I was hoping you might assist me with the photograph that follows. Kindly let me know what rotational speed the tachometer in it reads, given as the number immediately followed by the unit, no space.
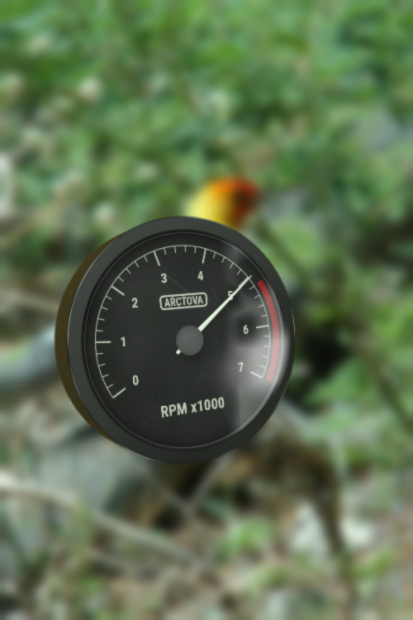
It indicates 5000rpm
